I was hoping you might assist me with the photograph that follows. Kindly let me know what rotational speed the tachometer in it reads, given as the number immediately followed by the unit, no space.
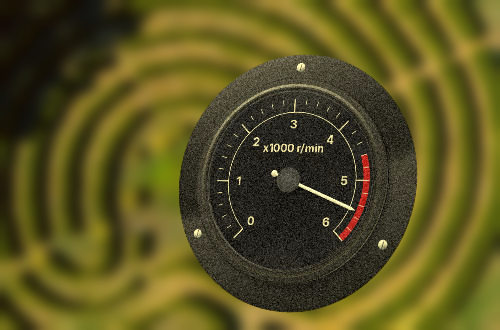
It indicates 5500rpm
